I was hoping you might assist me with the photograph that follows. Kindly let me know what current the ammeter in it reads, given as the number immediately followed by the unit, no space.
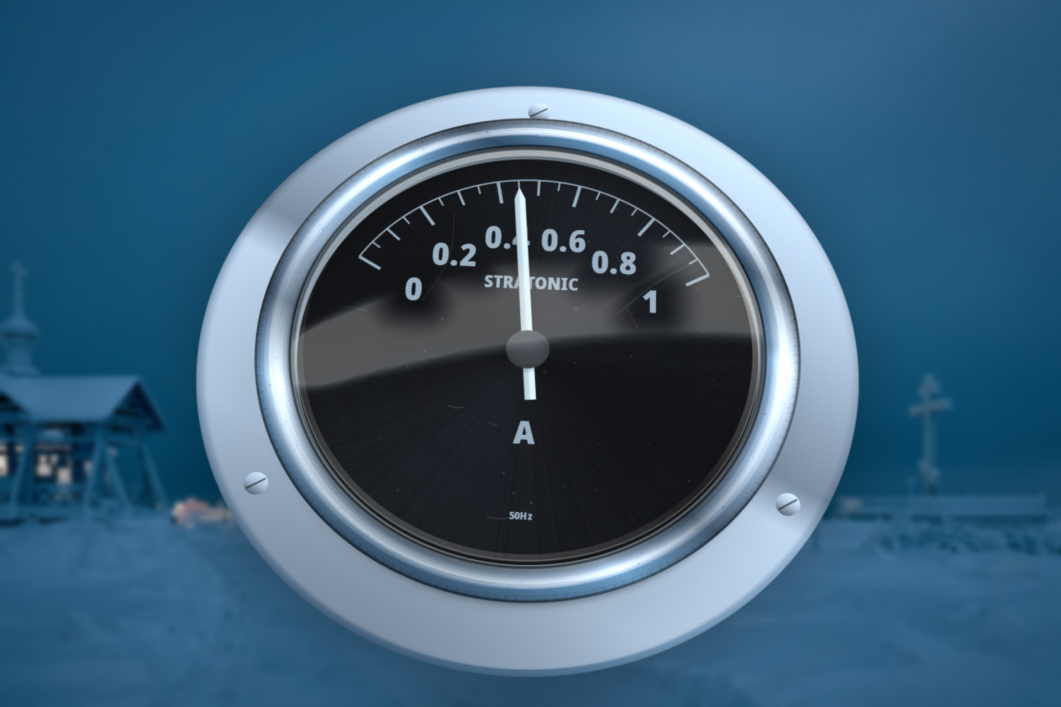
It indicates 0.45A
